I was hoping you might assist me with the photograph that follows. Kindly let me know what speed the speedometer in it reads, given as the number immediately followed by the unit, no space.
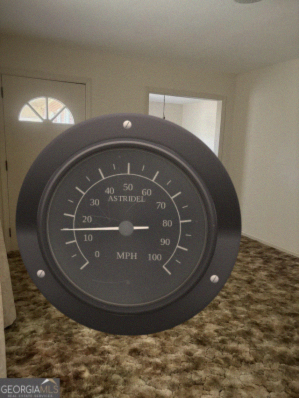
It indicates 15mph
